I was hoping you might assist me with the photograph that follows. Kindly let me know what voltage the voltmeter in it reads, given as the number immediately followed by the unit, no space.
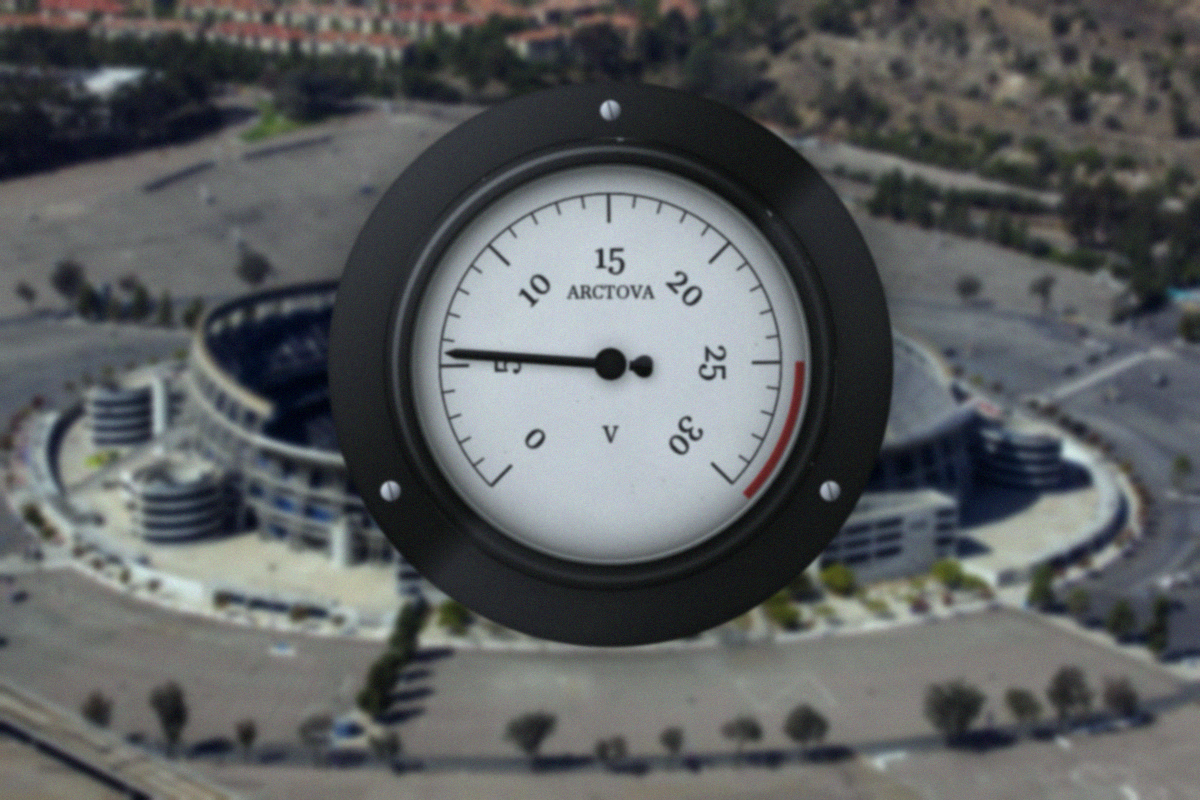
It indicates 5.5V
